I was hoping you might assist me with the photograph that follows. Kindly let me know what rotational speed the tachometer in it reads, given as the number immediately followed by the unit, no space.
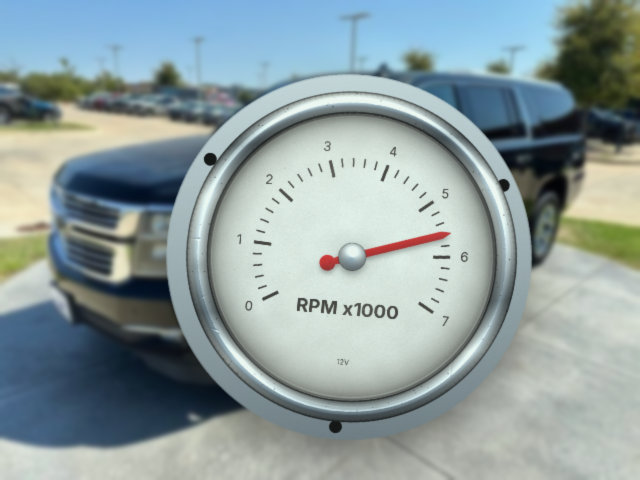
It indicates 5600rpm
